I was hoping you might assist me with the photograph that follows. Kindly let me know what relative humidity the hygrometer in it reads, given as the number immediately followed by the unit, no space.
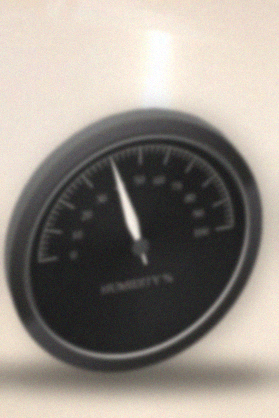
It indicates 40%
